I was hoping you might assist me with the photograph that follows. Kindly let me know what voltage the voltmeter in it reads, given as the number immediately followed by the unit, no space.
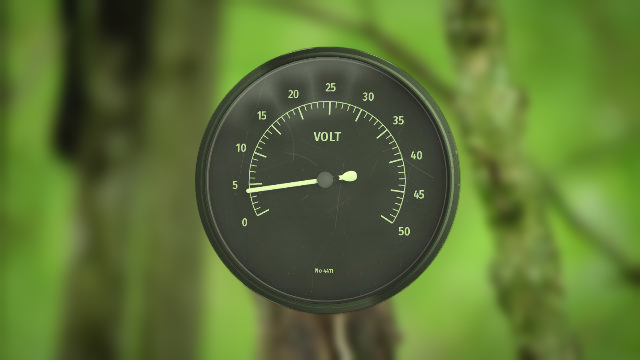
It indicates 4V
